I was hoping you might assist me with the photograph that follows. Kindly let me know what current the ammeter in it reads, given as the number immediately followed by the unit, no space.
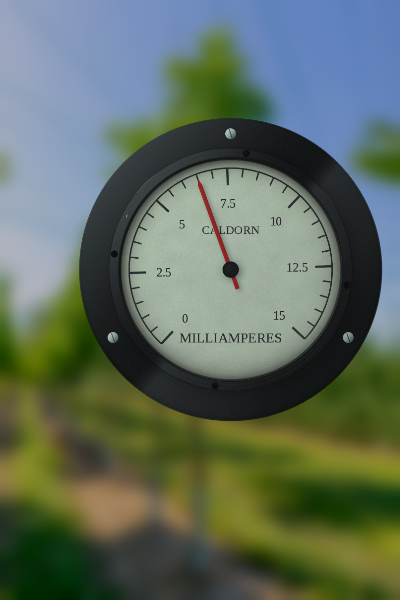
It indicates 6.5mA
